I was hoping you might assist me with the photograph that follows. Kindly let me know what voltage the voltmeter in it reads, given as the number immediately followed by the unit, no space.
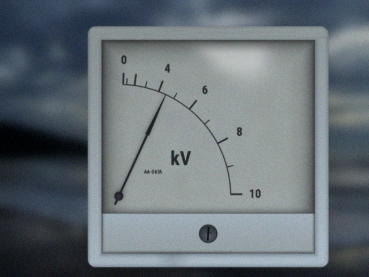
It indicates 4.5kV
